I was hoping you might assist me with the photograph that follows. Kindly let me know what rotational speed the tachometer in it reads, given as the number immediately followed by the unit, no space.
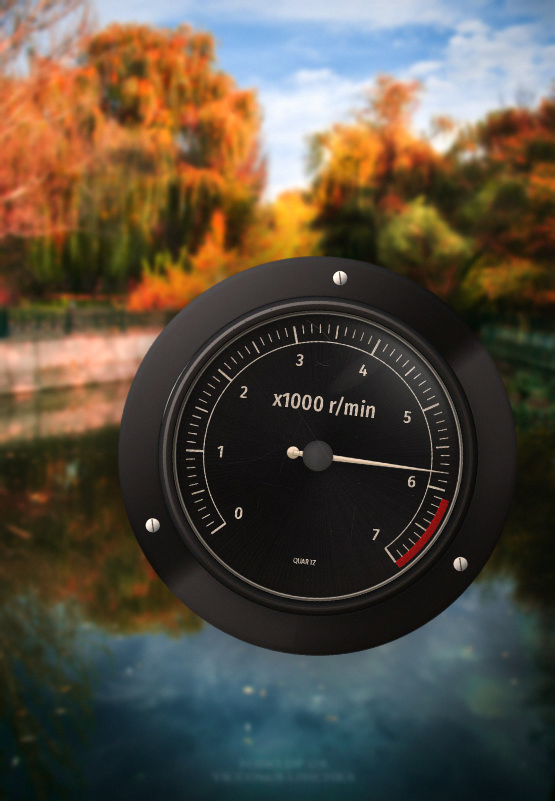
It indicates 5800rpm
